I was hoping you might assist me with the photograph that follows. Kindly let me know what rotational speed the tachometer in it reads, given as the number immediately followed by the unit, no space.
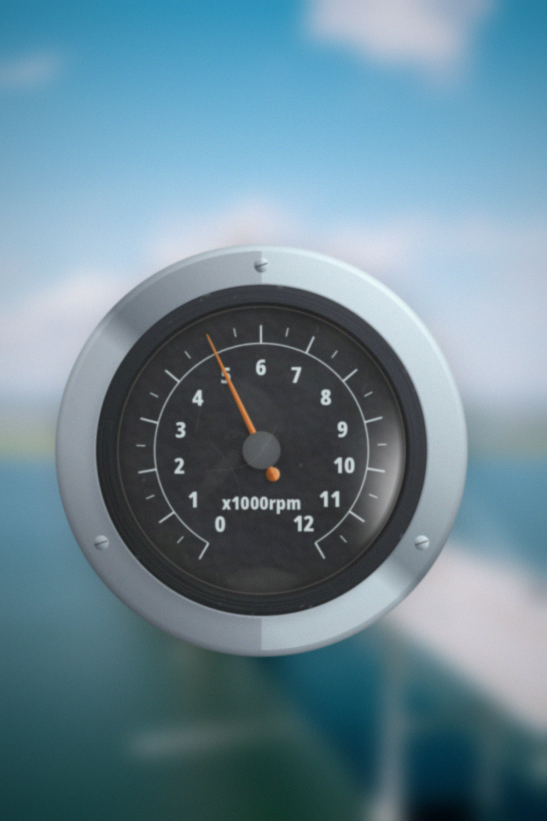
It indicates 5000rpm
